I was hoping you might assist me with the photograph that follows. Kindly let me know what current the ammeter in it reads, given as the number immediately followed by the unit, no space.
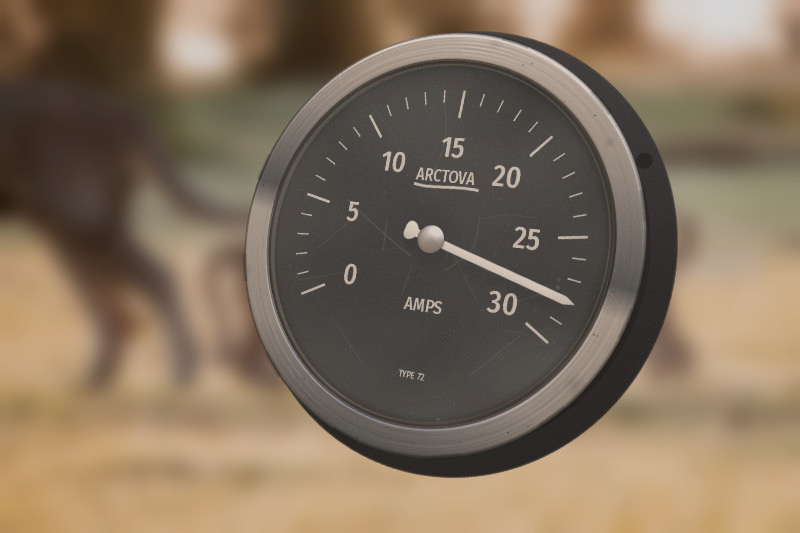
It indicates 28A
